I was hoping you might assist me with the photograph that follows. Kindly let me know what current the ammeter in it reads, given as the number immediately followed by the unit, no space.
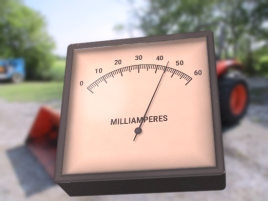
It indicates 45mA
